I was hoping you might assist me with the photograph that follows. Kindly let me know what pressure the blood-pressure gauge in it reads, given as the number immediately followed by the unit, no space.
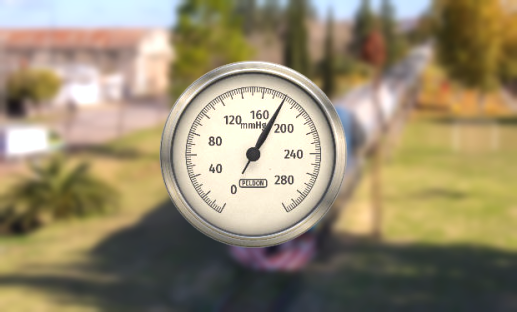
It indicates 180mmHg
